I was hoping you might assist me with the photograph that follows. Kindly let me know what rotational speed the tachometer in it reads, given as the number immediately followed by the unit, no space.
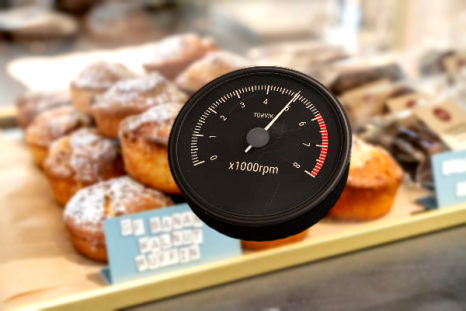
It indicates 5000rpm
